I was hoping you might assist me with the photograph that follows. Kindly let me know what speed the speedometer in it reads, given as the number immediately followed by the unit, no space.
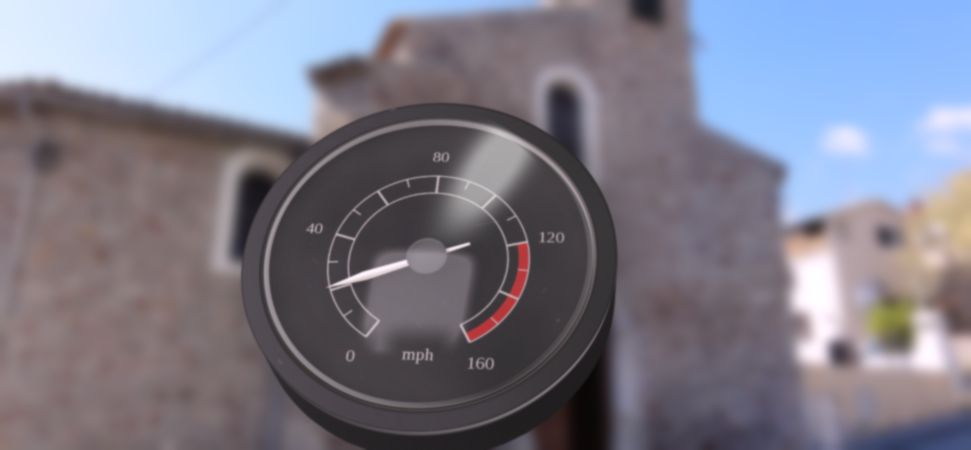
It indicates 20mph
